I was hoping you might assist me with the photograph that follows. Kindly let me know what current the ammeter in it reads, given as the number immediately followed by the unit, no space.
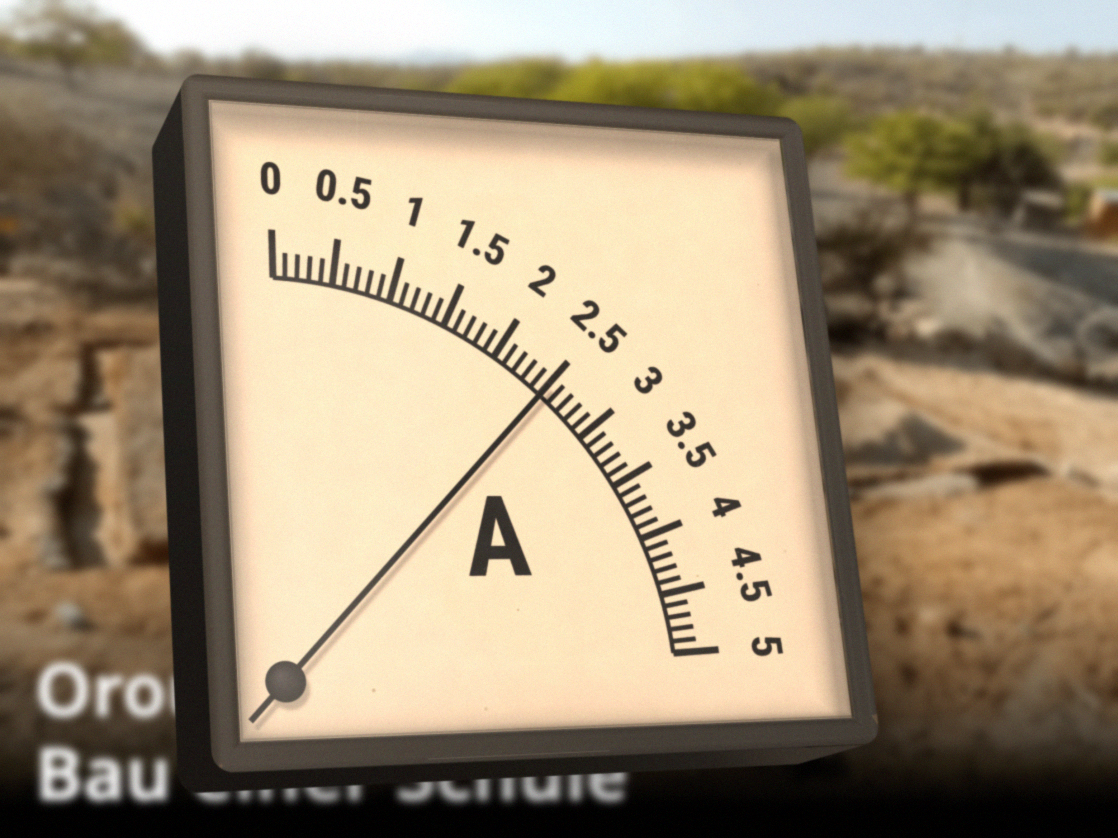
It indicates 2.5A
